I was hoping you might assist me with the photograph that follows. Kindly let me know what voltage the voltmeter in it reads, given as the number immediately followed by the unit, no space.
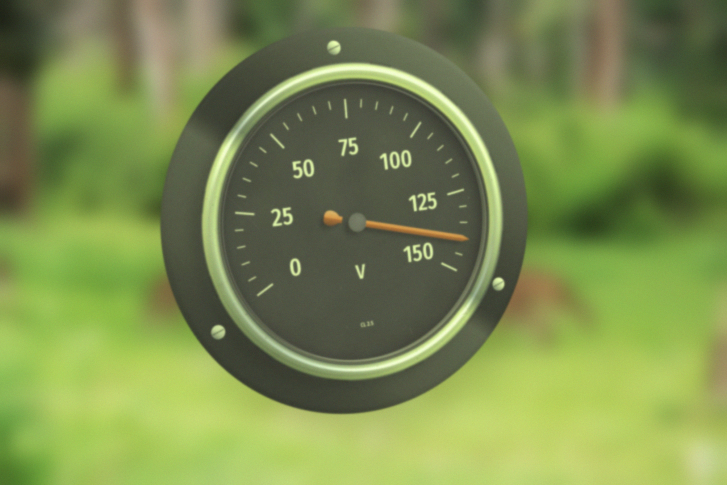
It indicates 140V
